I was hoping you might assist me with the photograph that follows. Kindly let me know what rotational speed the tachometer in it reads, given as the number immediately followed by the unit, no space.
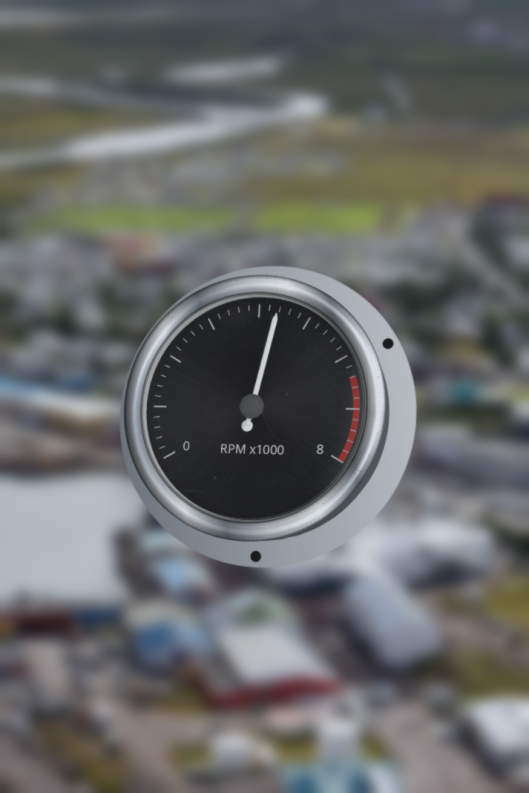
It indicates 4400rpm
